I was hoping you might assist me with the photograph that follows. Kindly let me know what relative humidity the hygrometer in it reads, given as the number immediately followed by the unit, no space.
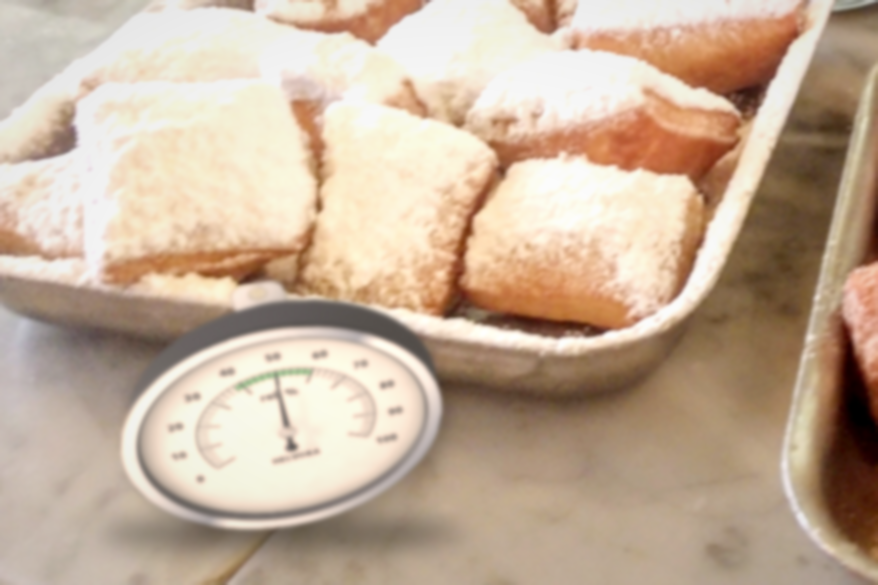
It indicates 50%
